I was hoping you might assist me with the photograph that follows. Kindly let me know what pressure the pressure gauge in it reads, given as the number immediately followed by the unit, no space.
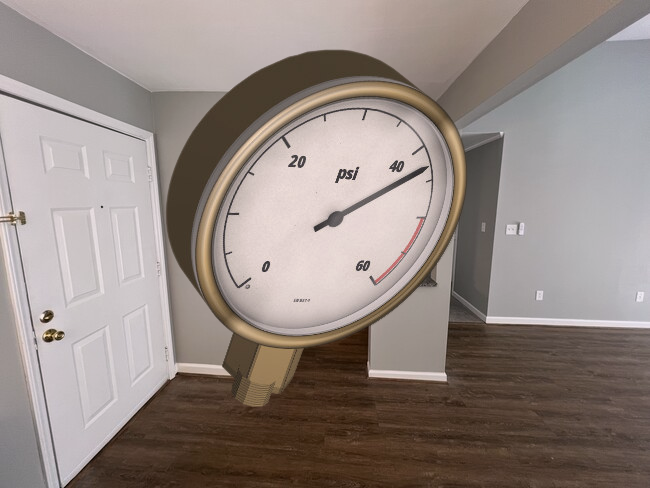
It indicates 42.5psi
